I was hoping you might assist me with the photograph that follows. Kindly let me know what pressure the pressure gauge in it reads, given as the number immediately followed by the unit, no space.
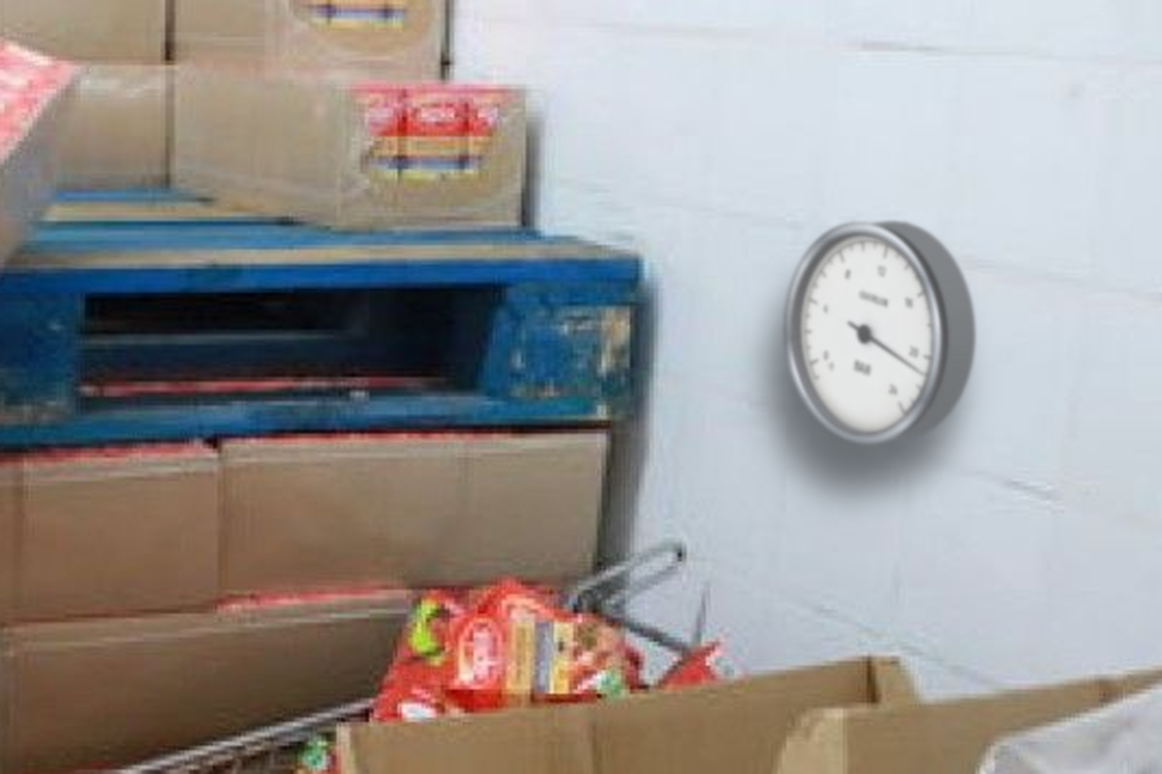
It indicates 21bar
